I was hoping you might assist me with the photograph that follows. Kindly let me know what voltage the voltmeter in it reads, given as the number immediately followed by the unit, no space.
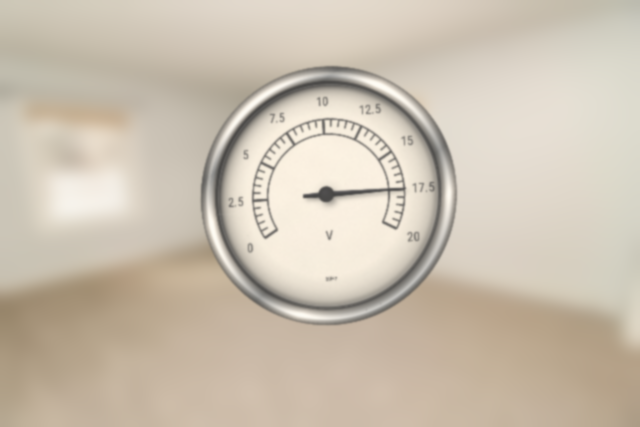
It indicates 17.5V
